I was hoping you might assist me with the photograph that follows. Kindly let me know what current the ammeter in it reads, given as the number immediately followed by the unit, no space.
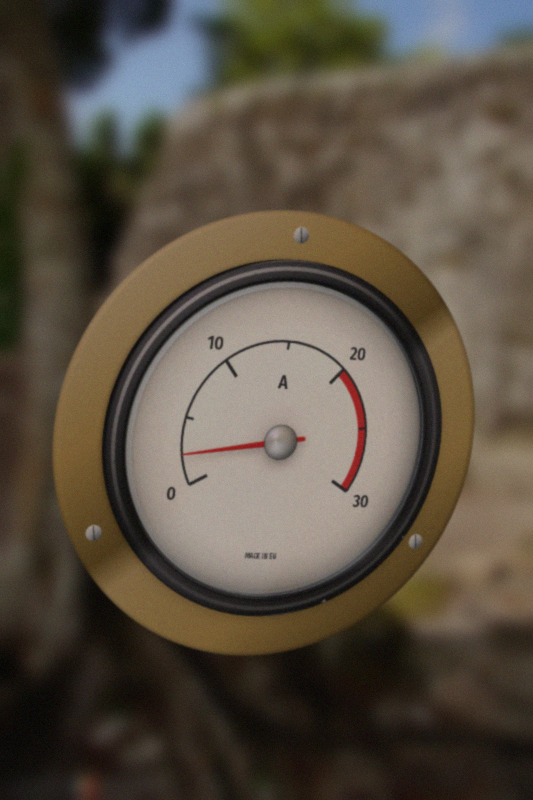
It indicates 2.5A
